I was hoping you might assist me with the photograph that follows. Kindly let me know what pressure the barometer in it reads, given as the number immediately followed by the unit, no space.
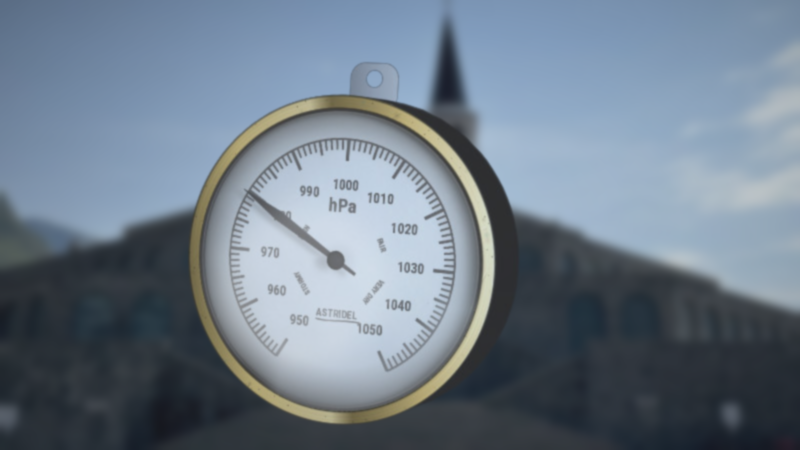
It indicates 980hPa
